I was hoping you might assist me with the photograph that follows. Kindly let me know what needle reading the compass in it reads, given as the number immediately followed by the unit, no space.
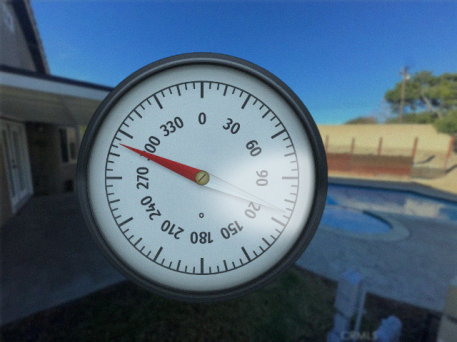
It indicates 292.5°
